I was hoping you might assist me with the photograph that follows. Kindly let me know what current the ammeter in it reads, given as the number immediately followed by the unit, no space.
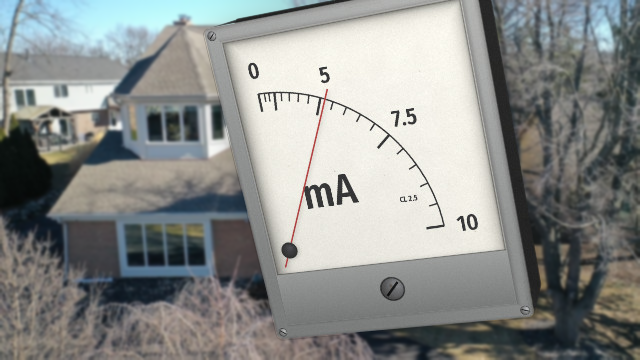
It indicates 5.25mA
